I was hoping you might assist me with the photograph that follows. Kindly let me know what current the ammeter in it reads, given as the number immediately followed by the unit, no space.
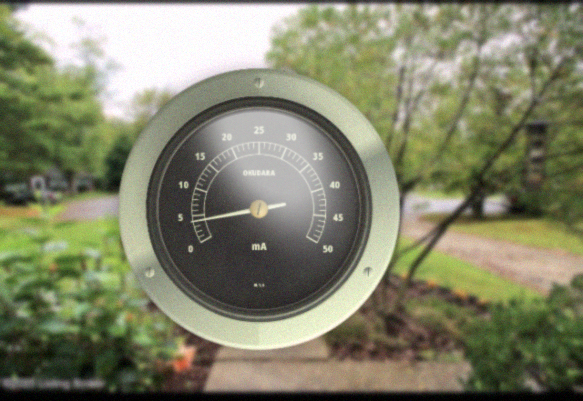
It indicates 4mA
